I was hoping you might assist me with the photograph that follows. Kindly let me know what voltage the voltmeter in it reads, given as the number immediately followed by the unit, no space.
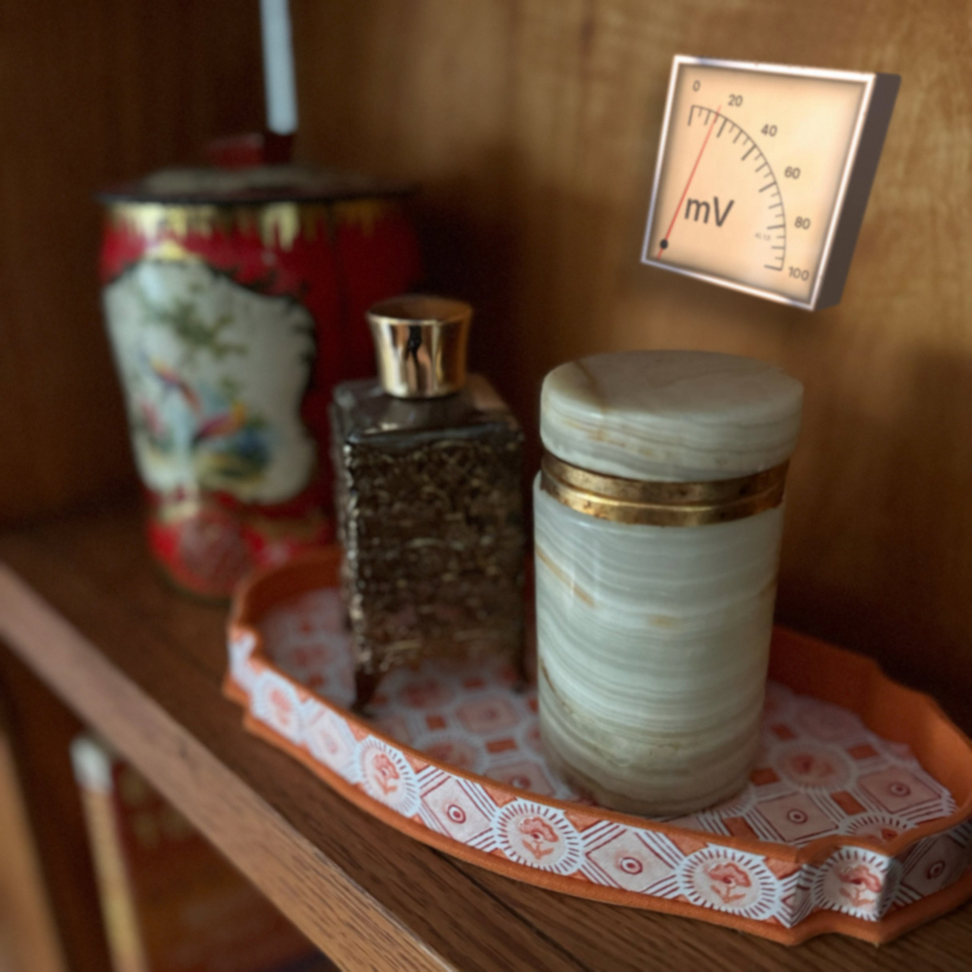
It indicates 15mV
